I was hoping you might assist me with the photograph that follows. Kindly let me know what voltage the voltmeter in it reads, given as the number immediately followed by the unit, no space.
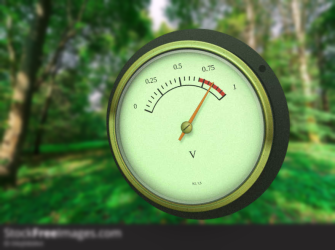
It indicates 0.85V
